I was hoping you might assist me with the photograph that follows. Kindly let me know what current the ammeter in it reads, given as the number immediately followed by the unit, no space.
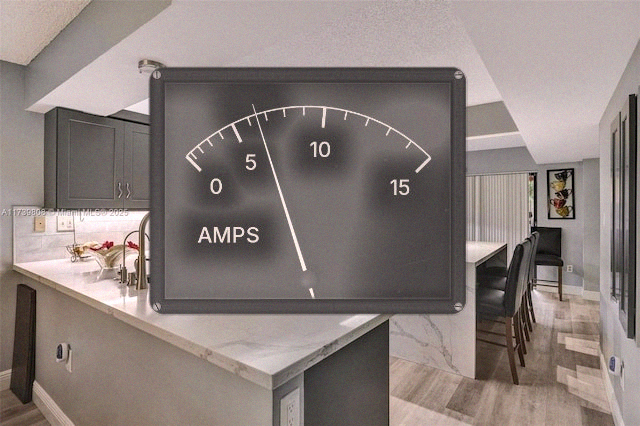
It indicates 6.5A
